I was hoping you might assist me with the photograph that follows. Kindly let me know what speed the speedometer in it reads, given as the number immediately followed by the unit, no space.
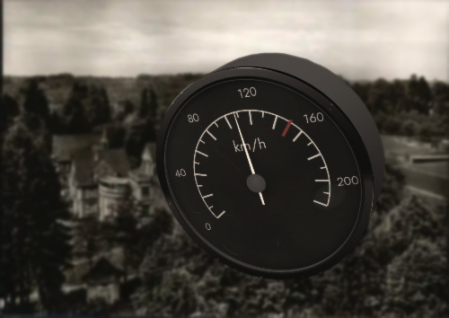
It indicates 110km/h
